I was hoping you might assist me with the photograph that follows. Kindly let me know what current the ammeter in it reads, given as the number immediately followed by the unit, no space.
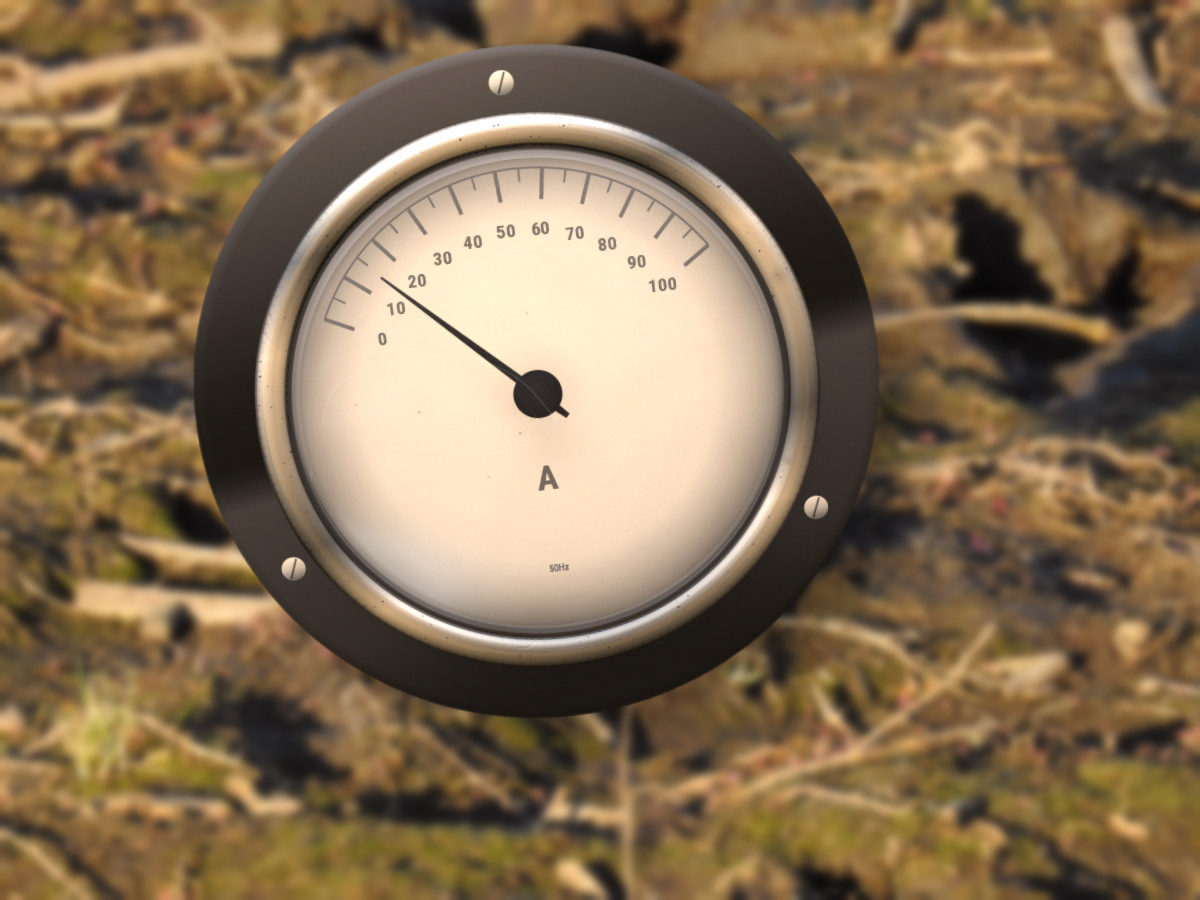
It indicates 15A
